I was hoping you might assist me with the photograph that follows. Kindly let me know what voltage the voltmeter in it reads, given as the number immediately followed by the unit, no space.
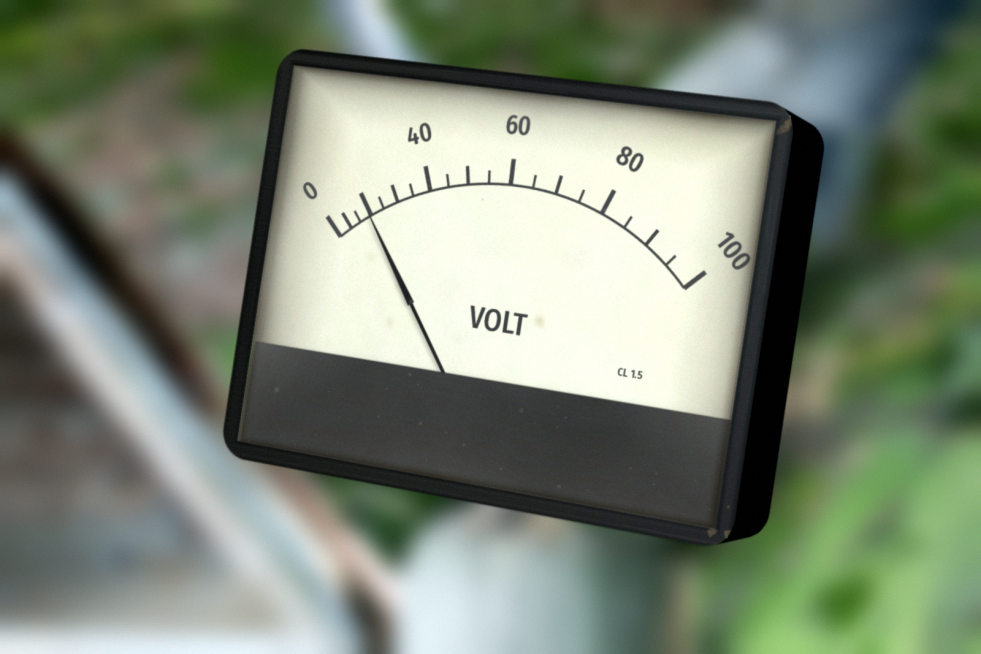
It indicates 20V
